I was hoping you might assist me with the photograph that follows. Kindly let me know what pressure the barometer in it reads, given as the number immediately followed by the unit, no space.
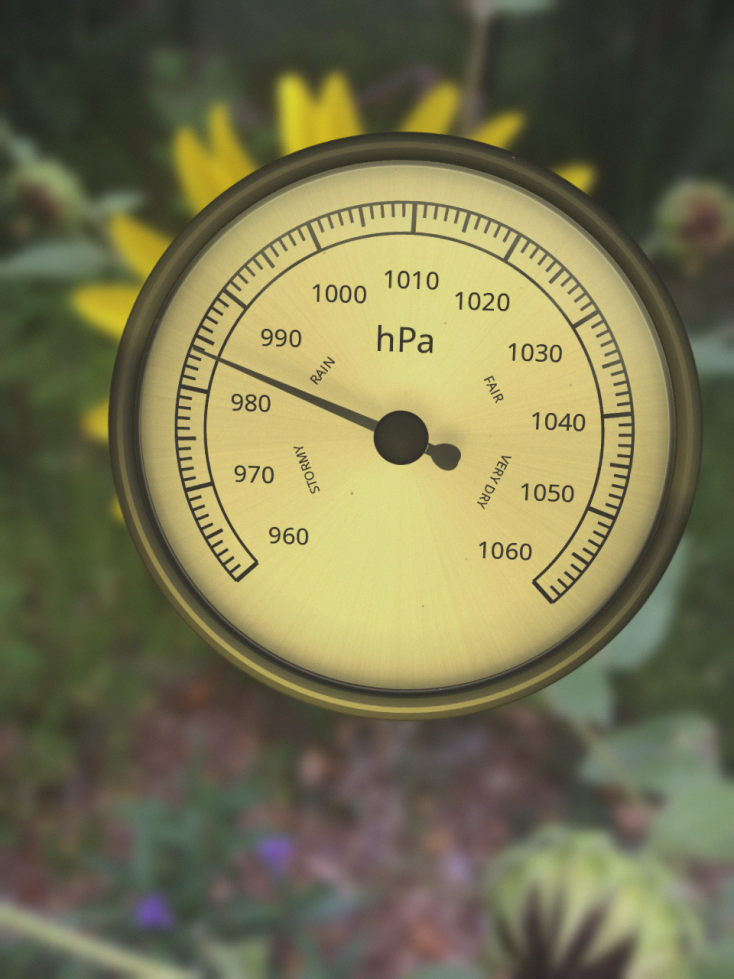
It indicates 984hPa
